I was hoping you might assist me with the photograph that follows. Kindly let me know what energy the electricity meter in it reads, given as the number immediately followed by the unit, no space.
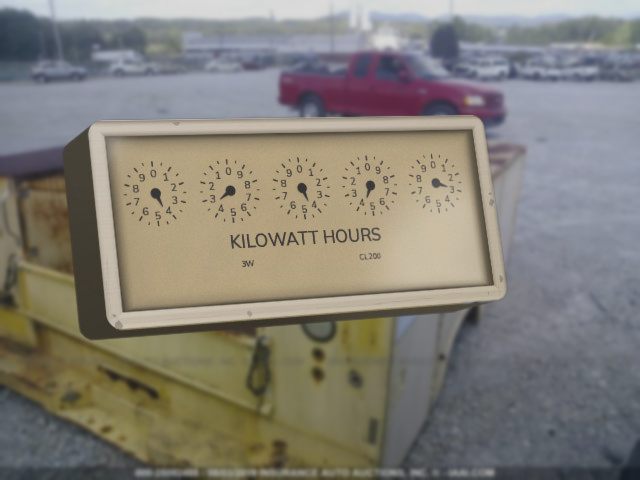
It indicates 43443kWh
